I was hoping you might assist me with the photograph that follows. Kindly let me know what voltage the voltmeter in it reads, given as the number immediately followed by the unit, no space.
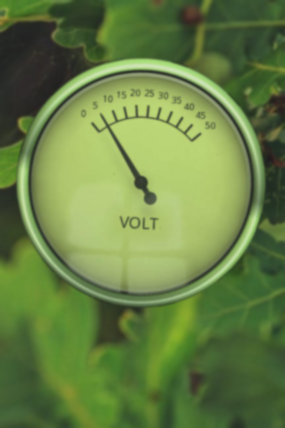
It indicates 5V
